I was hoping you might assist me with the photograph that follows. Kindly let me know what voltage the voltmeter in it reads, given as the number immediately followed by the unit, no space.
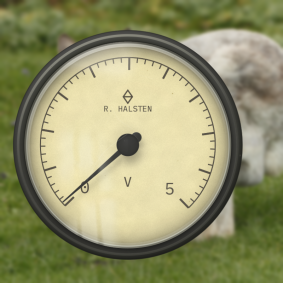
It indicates 0.05V
